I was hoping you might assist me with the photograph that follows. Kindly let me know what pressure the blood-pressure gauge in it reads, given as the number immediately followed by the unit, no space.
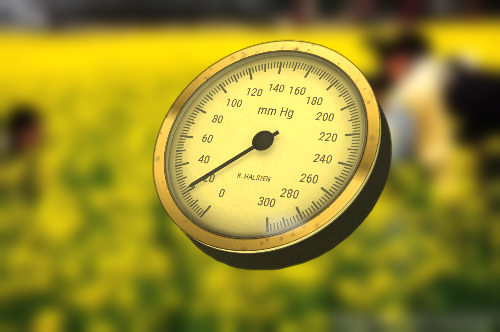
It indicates 20mmHg
